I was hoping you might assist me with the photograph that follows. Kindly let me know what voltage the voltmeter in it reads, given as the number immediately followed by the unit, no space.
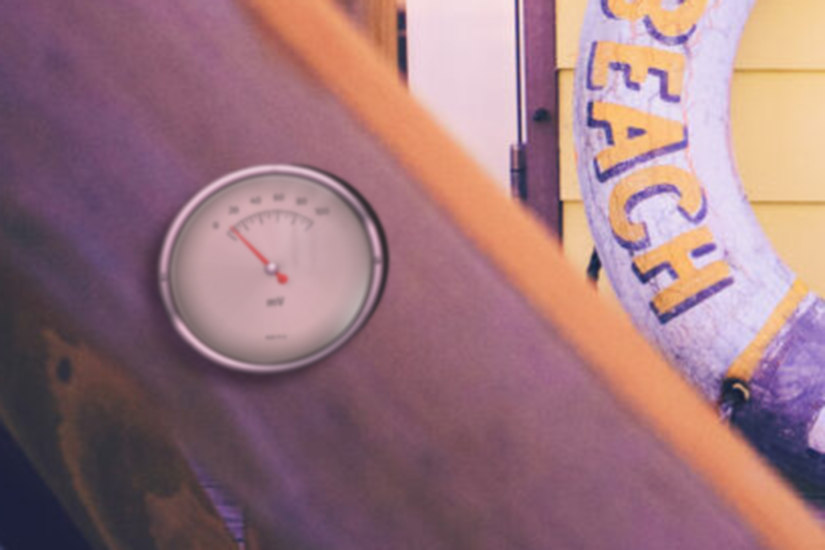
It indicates 10mV
